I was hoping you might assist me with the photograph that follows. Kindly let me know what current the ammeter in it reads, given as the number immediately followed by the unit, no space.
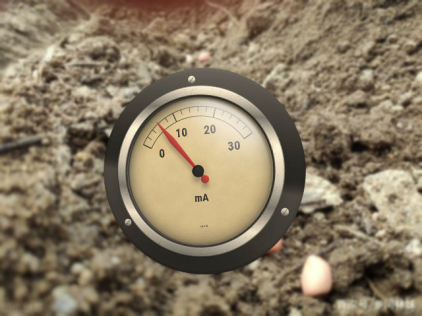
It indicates 6mA
